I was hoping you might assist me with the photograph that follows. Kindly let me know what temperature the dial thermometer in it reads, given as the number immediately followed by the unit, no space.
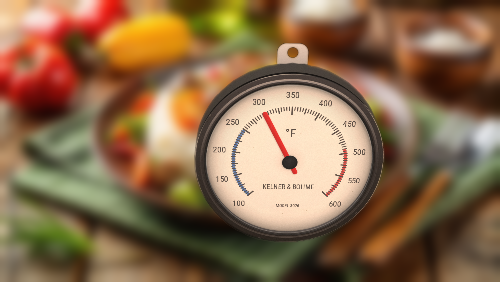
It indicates 300°F
